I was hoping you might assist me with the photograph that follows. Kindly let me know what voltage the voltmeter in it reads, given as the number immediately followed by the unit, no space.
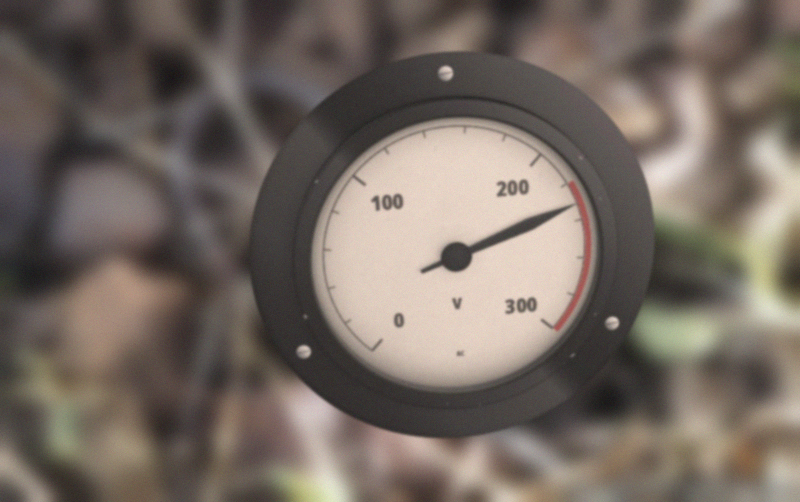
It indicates 230V
